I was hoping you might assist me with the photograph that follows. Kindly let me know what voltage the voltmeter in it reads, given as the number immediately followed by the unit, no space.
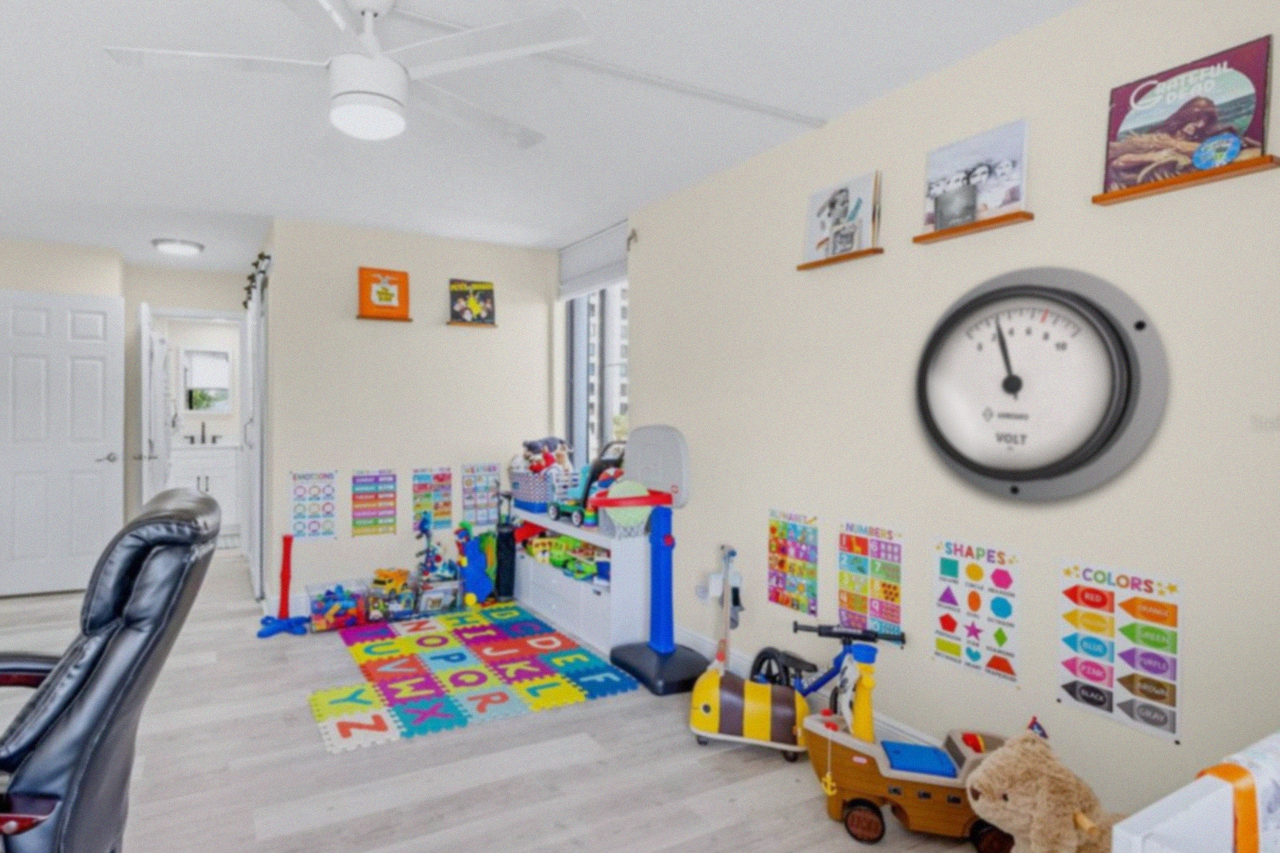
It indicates 3V
